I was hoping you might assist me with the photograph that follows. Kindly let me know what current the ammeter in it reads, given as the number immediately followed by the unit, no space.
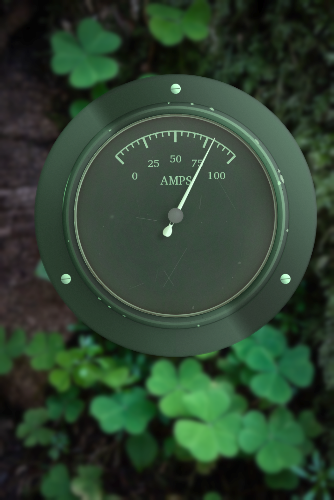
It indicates 80A
